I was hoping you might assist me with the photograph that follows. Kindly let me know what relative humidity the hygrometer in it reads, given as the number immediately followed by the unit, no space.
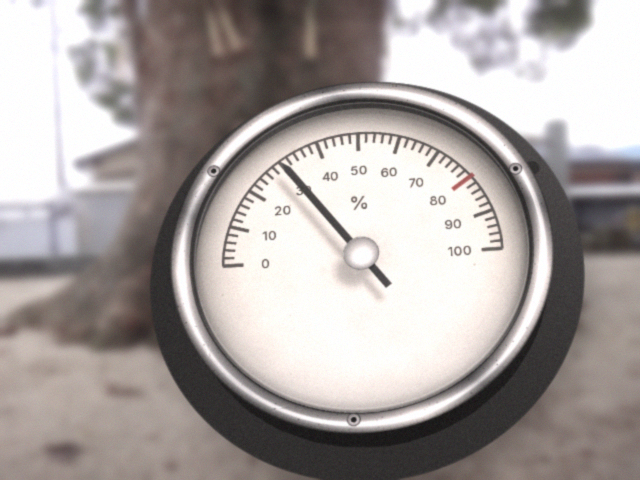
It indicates 30%
